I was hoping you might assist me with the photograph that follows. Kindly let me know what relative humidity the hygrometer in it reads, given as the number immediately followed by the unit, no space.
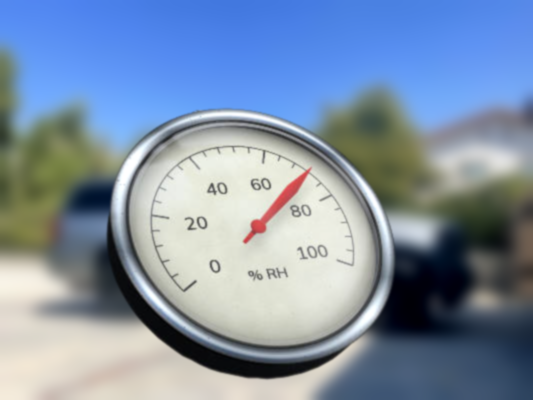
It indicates 72%
